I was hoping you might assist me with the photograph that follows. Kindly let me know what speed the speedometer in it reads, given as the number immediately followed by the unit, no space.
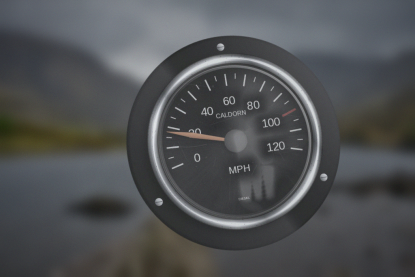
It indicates 17.5mph
